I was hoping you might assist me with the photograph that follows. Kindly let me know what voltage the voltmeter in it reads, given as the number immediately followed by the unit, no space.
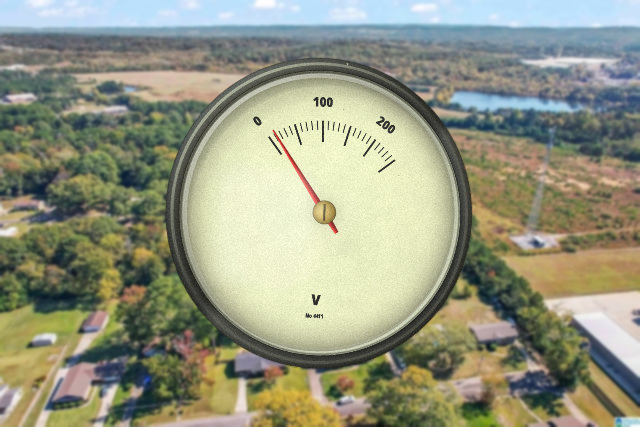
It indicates 10V
